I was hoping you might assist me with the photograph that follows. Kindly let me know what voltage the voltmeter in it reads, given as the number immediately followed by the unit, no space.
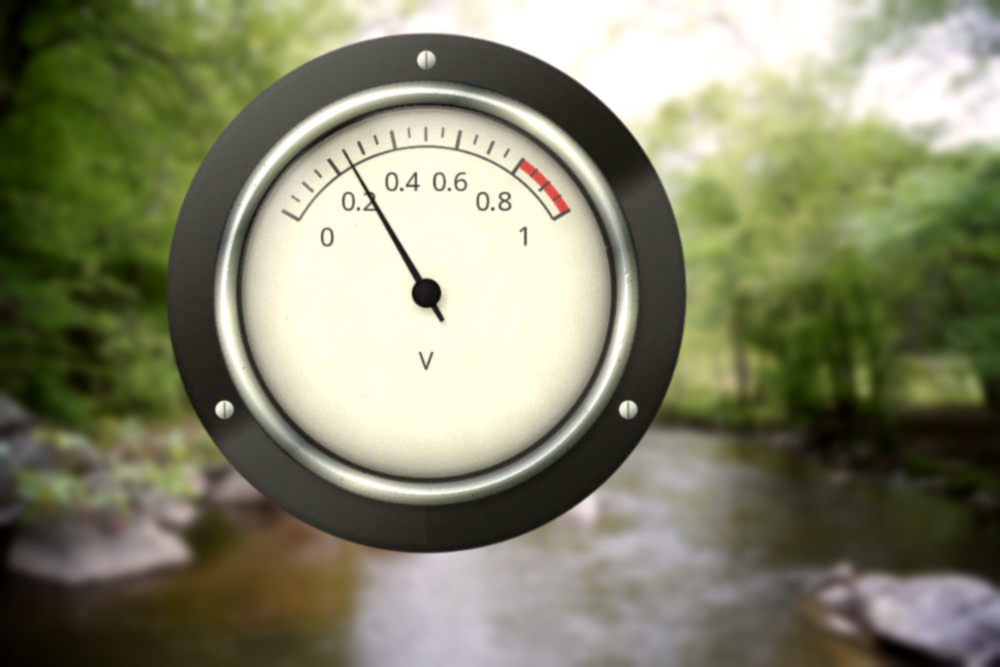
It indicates 0.25V
